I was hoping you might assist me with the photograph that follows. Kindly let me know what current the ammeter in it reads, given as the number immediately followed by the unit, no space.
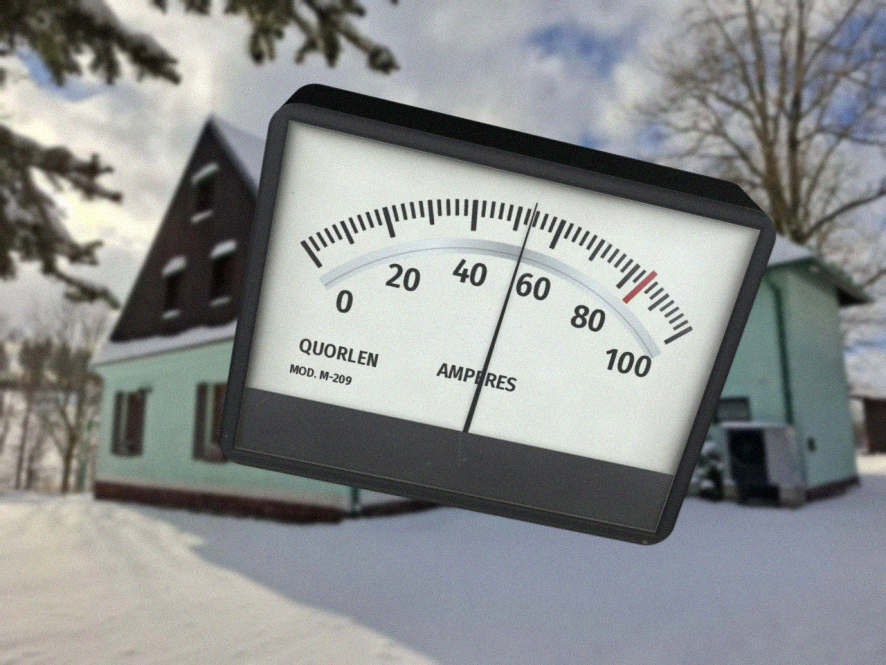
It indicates 53A
